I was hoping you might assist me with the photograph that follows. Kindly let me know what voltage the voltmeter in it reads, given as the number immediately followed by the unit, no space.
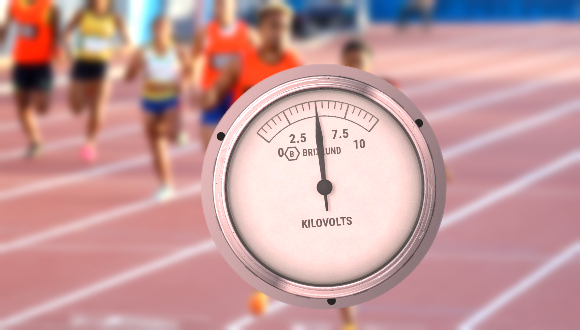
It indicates 5kV
